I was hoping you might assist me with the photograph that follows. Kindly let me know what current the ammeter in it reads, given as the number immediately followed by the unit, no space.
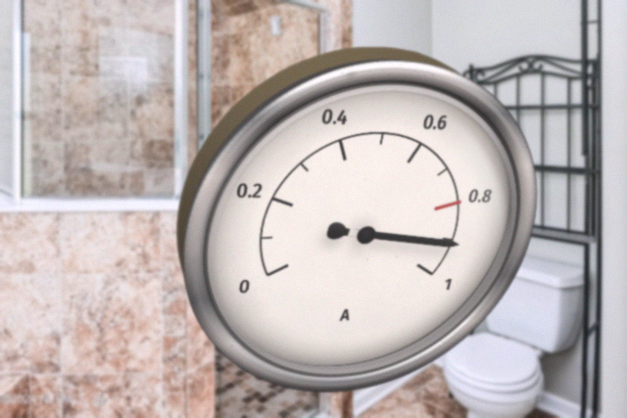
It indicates 0.9A
